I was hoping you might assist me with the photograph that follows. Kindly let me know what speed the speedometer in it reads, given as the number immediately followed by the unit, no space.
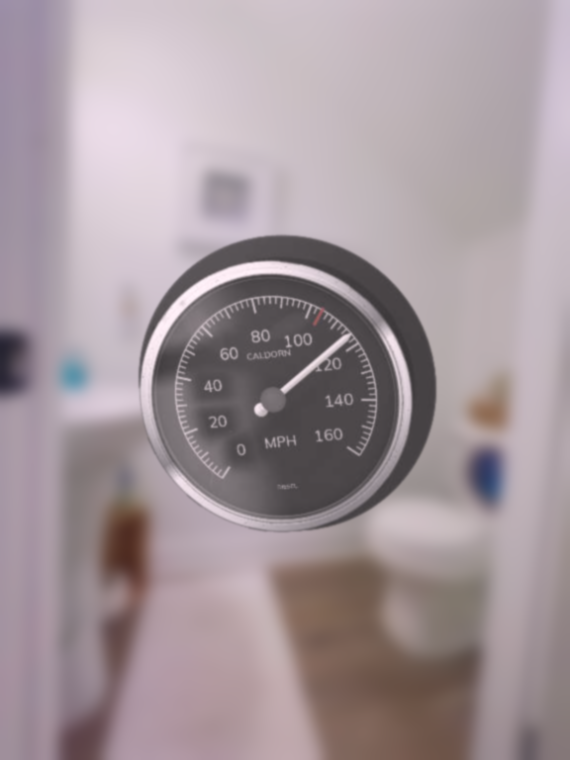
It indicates 116mph
